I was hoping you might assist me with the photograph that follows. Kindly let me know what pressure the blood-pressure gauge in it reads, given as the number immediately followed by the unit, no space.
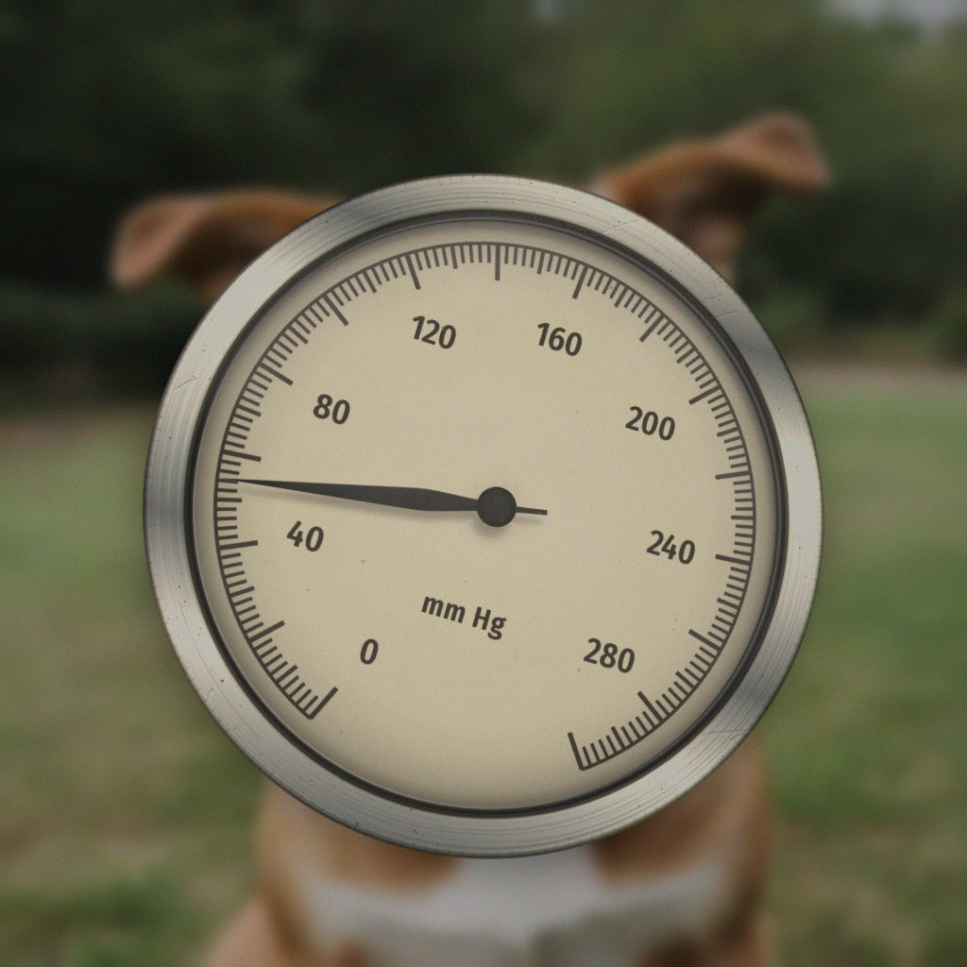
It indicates 54mmHg
